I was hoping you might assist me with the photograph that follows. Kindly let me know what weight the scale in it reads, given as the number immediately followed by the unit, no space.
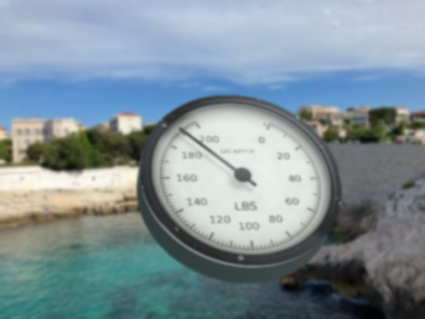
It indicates 190lb
